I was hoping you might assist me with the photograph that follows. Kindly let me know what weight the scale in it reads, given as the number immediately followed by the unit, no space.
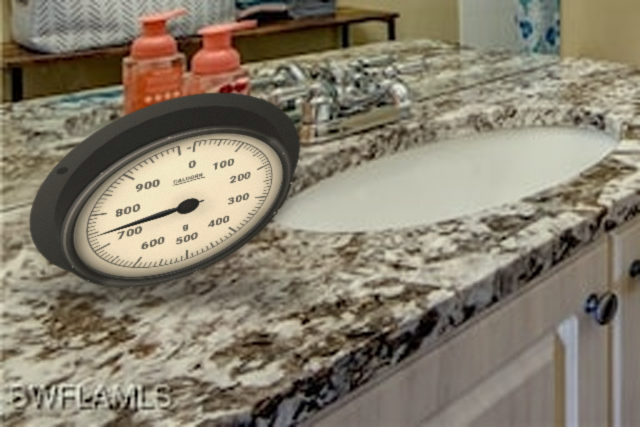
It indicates 750g
